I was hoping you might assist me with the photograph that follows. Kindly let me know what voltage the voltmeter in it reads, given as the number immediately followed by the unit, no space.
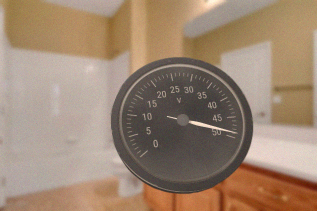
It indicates 49V
